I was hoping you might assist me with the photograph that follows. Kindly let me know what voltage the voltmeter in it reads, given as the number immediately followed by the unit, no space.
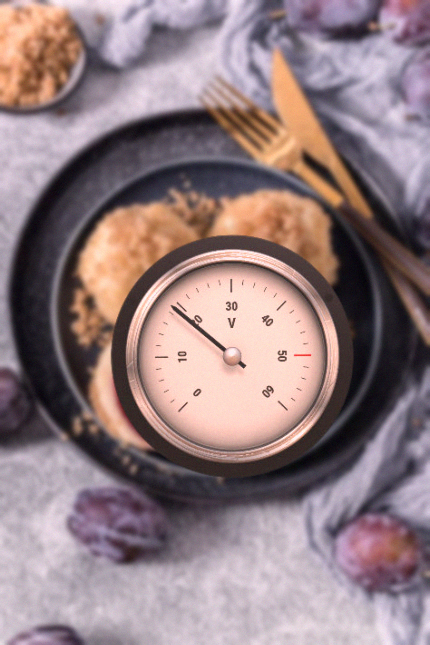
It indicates 19V
